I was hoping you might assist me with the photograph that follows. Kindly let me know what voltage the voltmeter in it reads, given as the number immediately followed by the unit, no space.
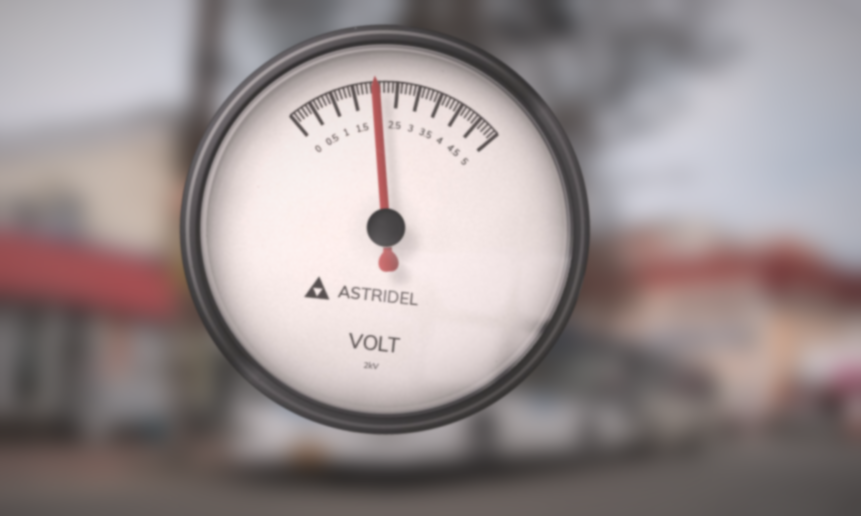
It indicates 2V
